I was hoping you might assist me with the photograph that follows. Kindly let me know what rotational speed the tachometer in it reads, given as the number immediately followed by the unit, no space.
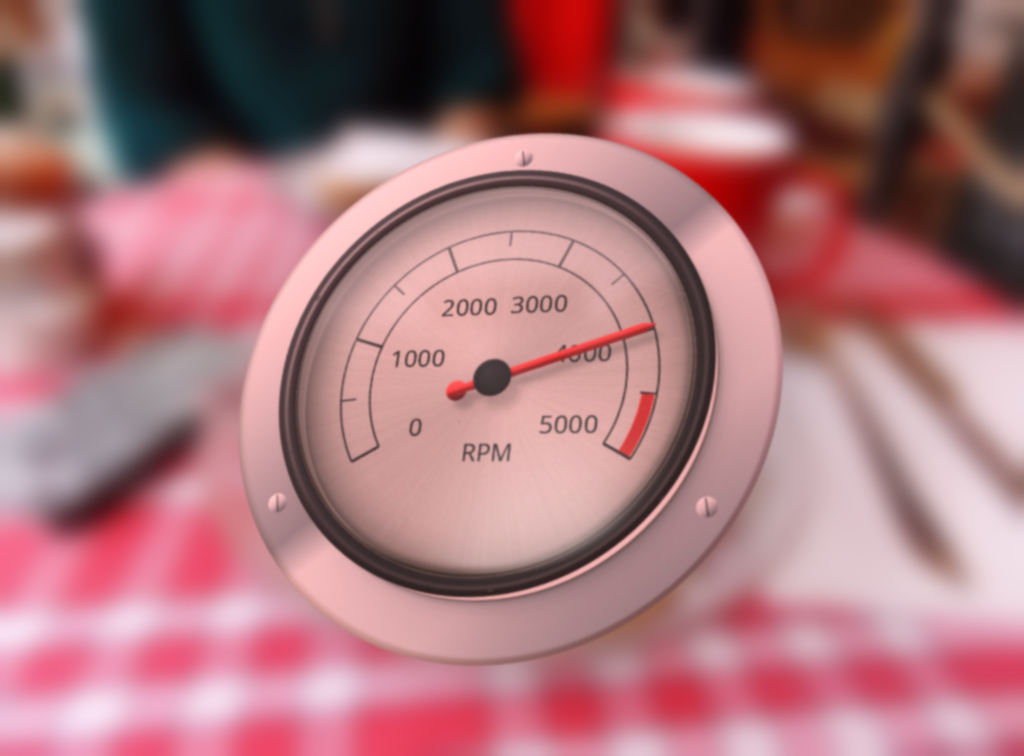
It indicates 4000rpm
